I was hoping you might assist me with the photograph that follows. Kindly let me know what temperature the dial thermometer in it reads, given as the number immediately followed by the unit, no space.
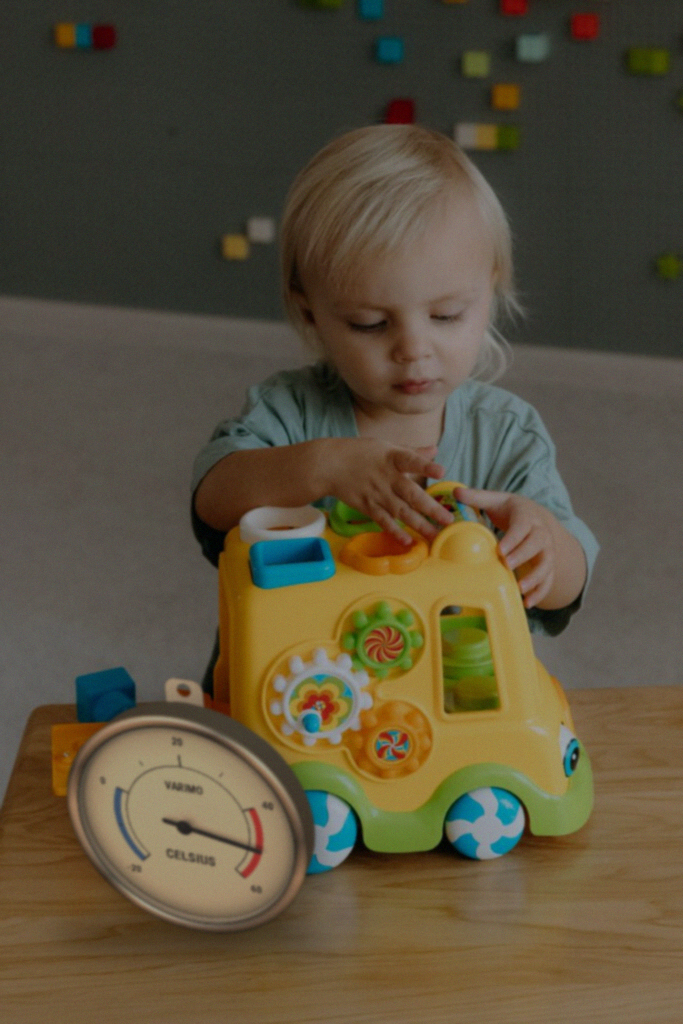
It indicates 50°C
